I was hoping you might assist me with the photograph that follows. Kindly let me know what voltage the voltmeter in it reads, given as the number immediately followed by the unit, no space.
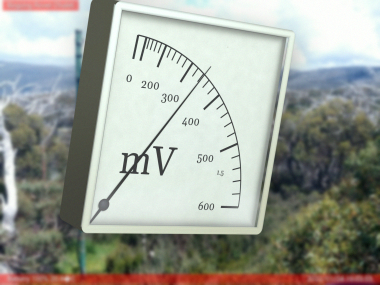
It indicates 340mV
